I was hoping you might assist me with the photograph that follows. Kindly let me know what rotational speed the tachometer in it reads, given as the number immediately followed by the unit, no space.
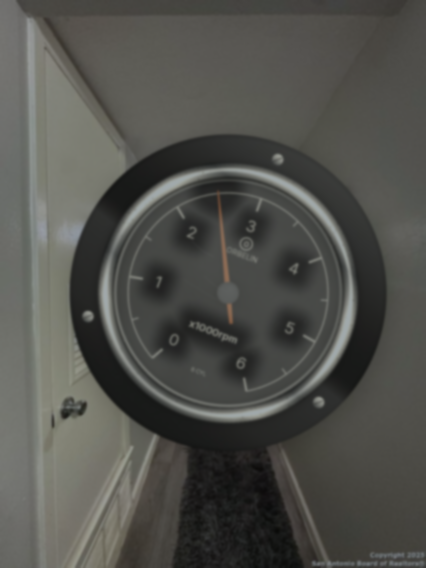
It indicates 2500rpm
